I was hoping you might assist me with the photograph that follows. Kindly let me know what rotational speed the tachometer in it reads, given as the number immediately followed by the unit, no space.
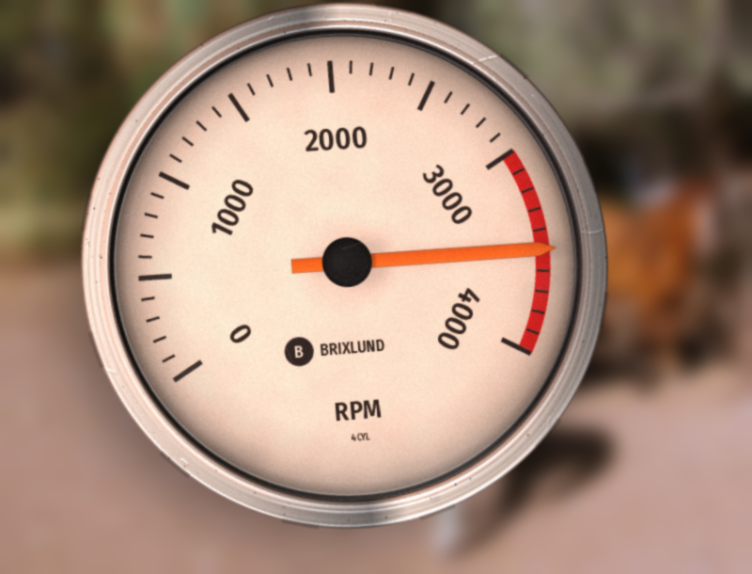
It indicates 3500rpm
